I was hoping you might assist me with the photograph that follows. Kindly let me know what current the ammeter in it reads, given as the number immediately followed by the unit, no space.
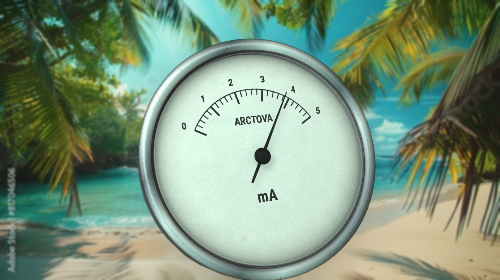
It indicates 3.8mA
